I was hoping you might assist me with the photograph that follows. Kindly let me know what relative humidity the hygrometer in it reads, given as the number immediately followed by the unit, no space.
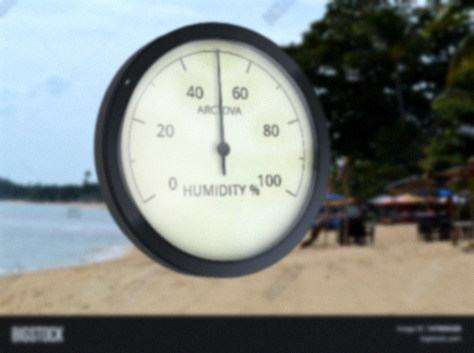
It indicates 50%
